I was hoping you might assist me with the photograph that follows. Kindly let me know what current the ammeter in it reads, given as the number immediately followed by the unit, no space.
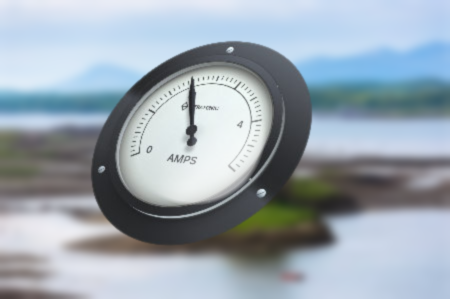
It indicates 2A
